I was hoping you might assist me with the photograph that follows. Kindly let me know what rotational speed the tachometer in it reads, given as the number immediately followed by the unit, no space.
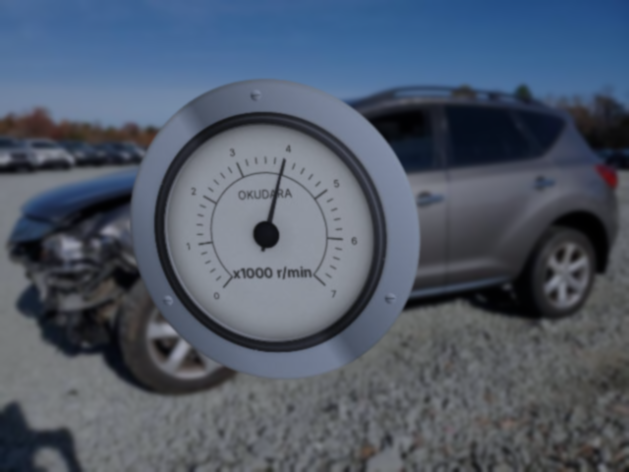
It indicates 4000rpm
